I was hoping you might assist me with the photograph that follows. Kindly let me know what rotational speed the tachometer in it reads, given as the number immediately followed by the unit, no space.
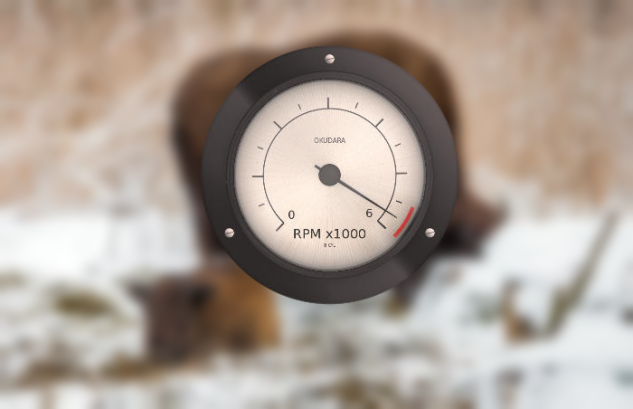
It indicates 5750rpm
